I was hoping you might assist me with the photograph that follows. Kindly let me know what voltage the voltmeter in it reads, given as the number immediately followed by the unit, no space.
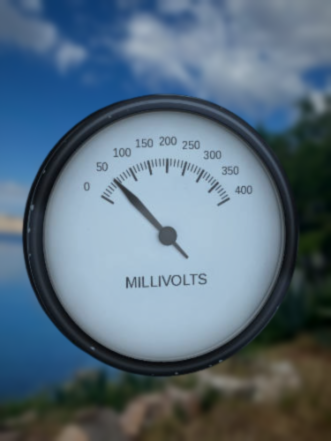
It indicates 50mV
